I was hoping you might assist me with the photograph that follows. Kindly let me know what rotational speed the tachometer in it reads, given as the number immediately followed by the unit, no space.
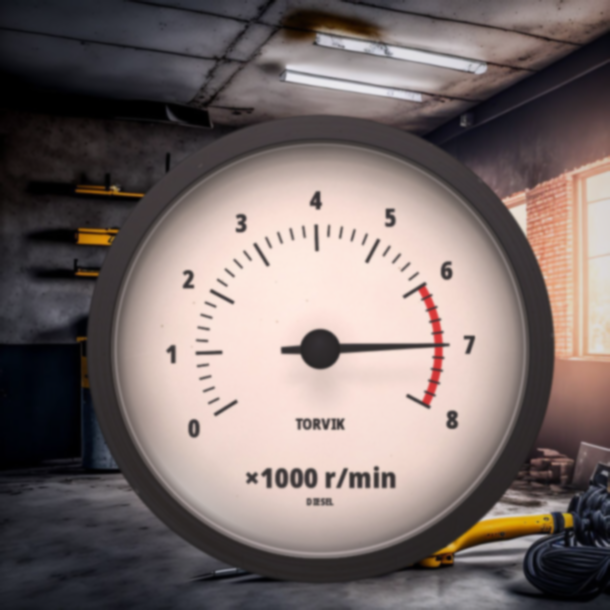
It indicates 7000rpm
